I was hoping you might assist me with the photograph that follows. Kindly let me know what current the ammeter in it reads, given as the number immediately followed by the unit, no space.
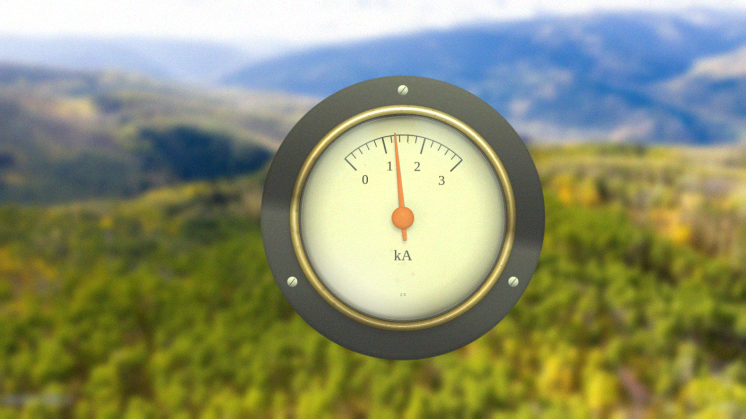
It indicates 1.3kA
